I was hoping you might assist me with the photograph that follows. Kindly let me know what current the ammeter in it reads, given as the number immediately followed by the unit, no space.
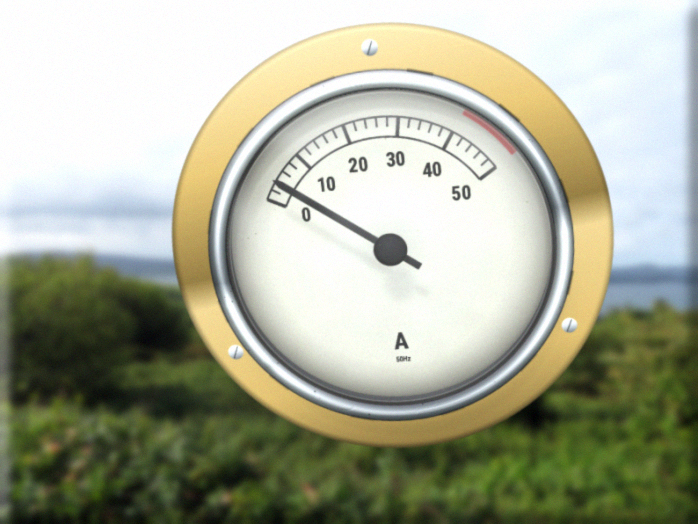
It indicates 4A
